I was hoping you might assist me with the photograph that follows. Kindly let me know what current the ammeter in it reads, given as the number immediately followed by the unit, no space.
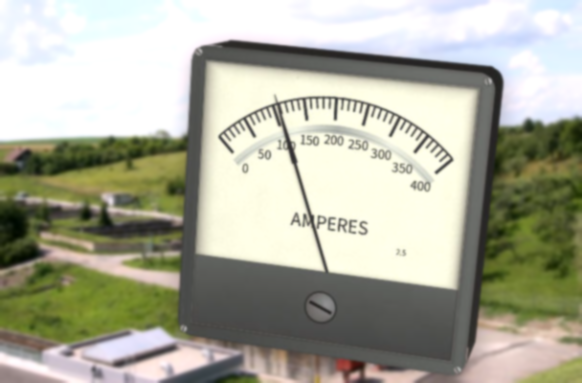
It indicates 110A
